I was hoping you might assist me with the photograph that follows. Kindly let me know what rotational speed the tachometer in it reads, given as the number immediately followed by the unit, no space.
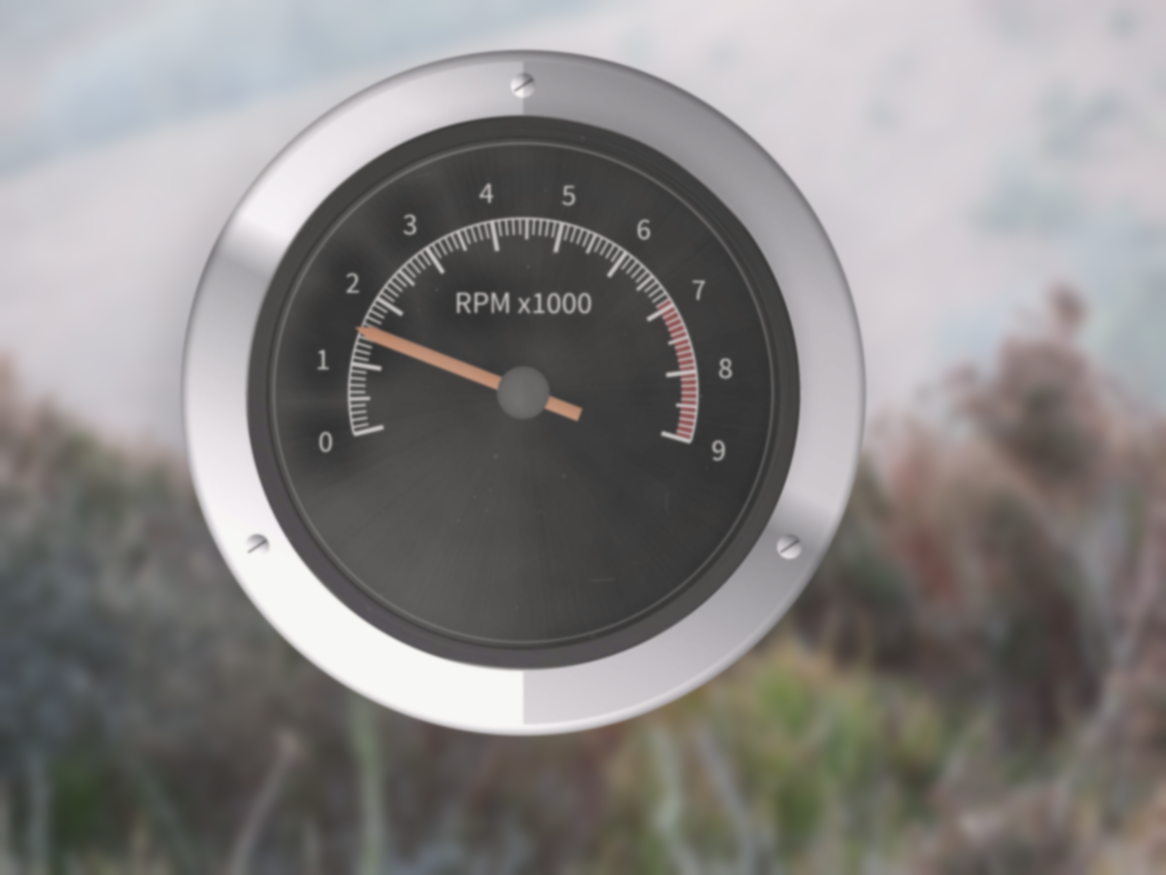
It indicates 1500rpm
